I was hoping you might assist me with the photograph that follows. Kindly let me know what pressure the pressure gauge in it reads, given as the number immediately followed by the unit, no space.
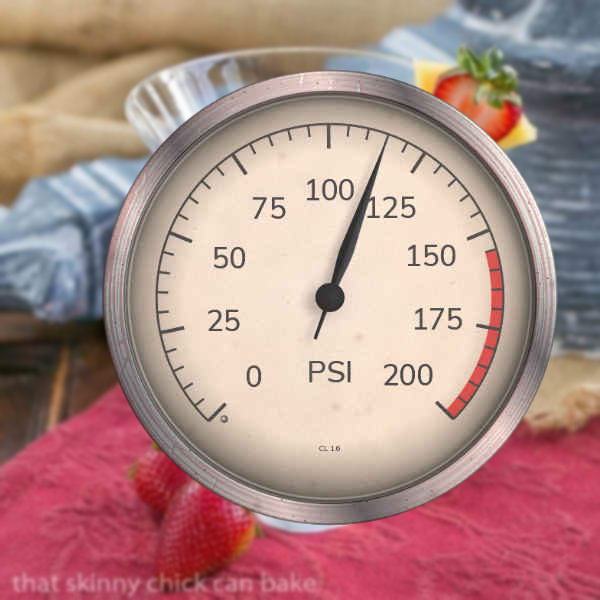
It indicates 115psi
